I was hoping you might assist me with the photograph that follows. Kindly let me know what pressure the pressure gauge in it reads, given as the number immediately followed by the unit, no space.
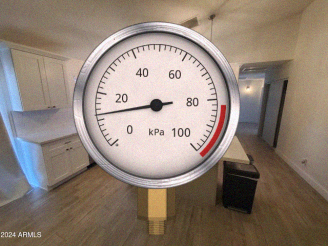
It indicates 12kPa
